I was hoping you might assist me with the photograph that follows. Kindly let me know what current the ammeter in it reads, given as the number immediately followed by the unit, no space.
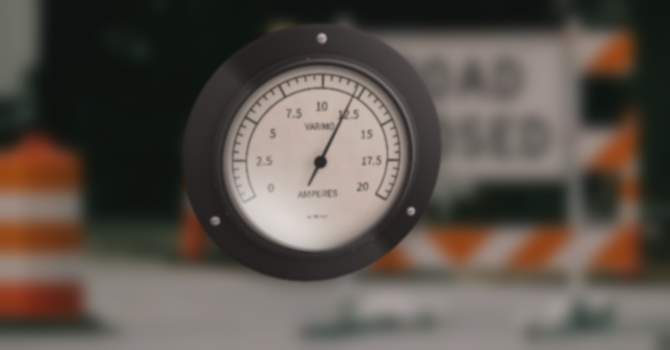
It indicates 12A
